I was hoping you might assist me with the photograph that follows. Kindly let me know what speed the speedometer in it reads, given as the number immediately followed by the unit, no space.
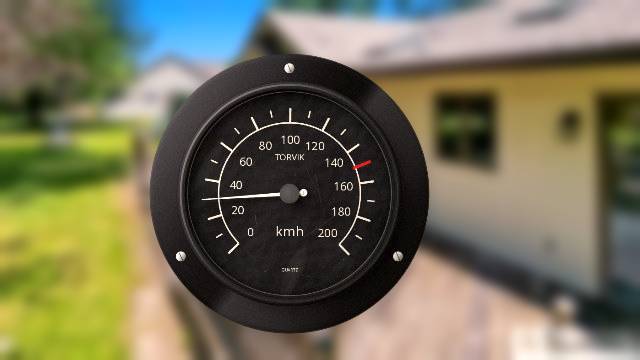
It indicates 30km/h
